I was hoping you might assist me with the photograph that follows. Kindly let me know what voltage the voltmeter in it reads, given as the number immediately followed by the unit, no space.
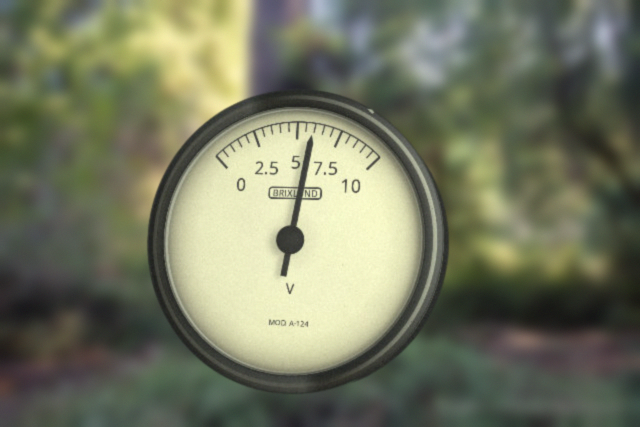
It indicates 6V
